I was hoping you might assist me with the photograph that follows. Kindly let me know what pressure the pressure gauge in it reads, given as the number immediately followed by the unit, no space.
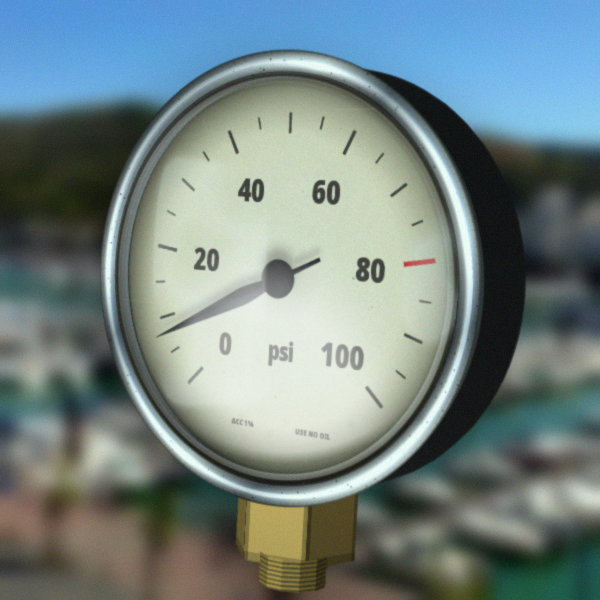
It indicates 7.5psi
